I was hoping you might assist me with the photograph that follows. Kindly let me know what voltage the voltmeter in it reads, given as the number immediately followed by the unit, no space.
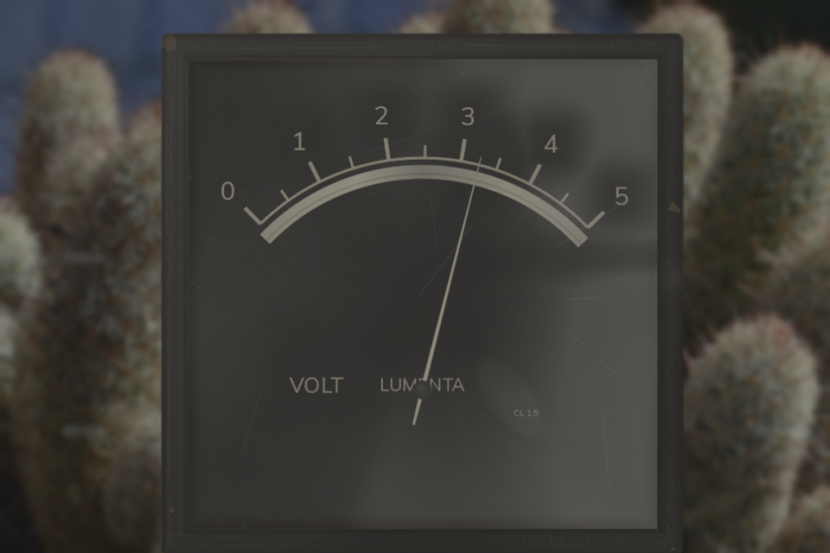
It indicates 3.25V
